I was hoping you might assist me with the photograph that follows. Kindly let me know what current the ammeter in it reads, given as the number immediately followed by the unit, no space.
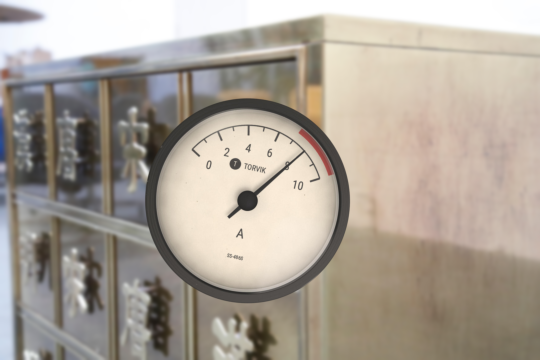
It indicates 8A
